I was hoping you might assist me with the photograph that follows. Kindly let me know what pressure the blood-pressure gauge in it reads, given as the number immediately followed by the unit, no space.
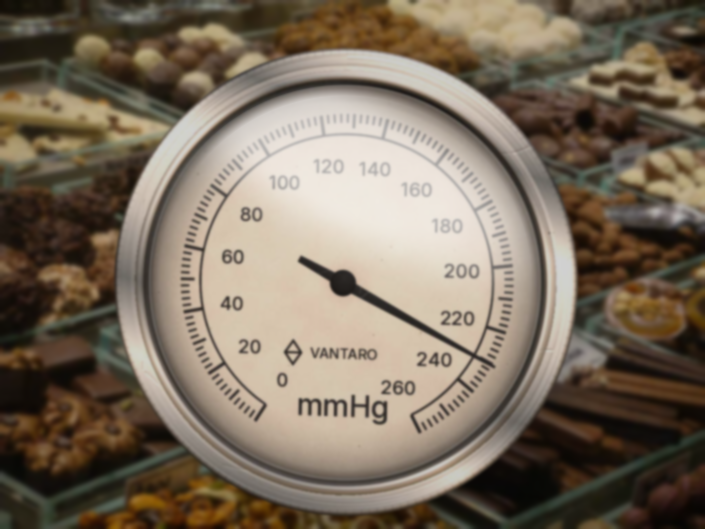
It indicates 230mmHg
